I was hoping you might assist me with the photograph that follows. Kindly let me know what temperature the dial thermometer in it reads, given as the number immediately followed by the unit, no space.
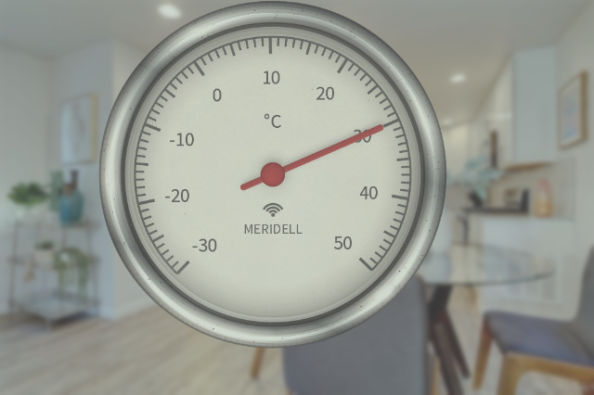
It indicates 30°C
